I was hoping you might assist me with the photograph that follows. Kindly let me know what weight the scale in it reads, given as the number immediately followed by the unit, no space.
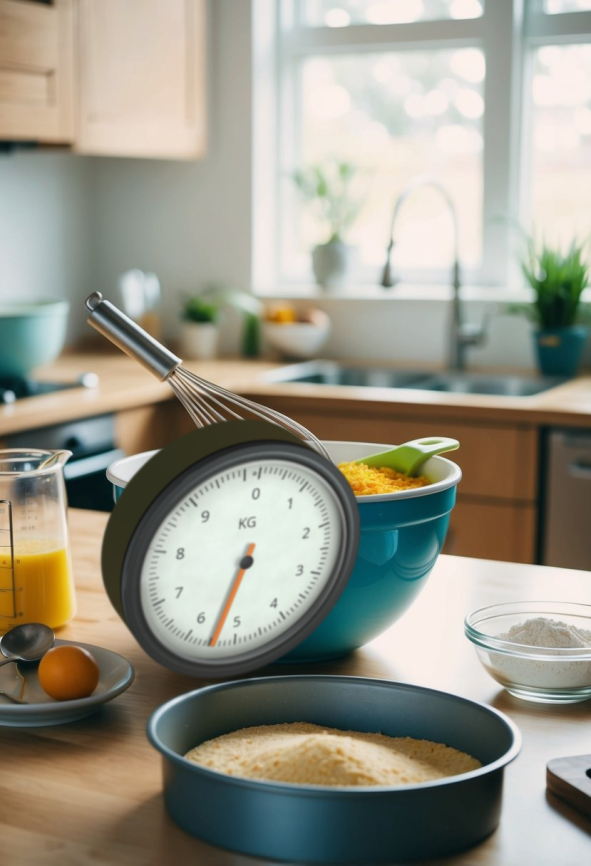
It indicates 5.5kg
